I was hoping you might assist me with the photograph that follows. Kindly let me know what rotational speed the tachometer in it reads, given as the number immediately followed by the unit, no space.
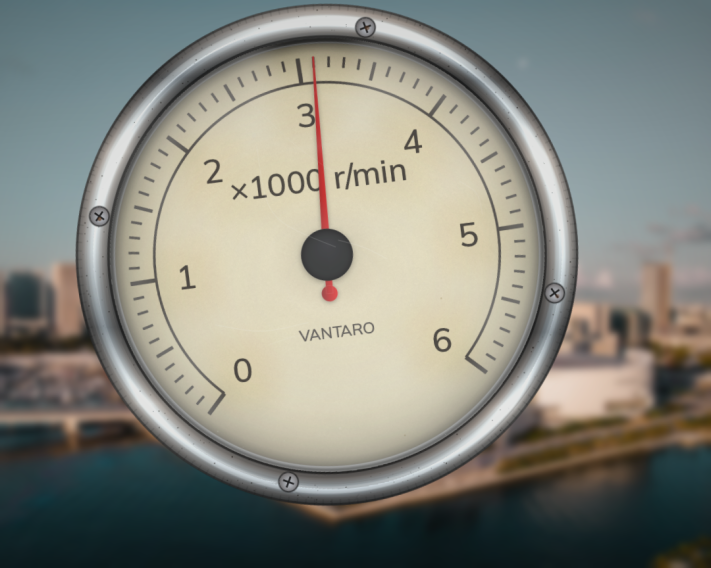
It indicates 3100rpm
